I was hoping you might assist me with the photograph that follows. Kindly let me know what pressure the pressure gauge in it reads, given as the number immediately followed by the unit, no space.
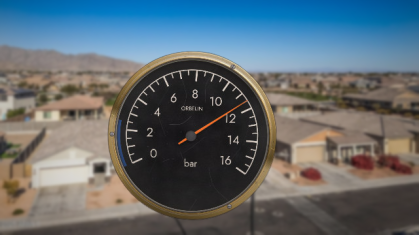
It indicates 11.5bar
